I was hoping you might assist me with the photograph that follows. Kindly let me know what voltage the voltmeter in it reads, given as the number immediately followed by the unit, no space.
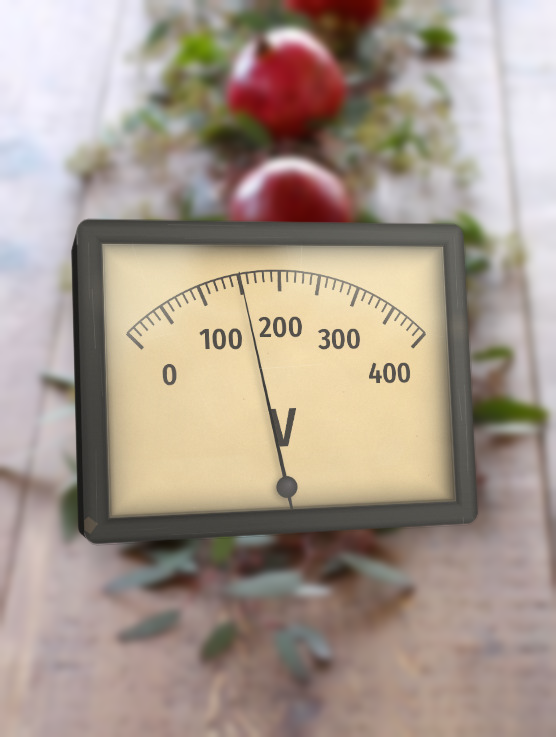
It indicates 150V
